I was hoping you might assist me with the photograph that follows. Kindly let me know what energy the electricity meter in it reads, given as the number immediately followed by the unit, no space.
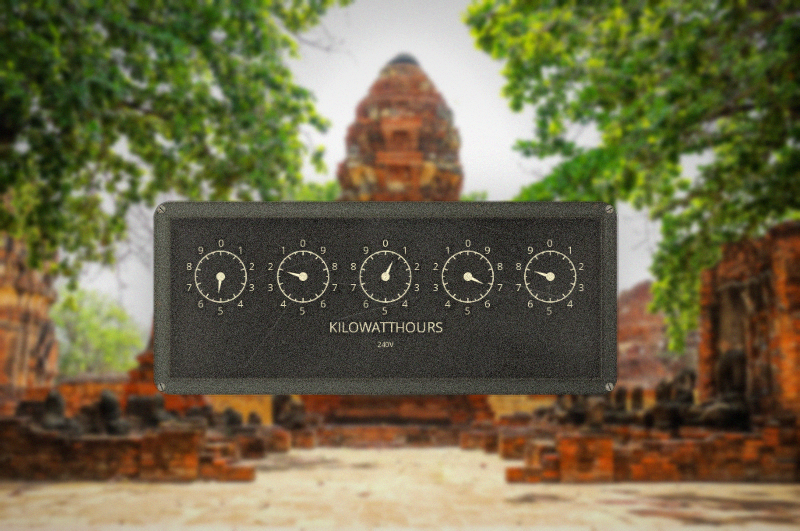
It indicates 52068kWh
